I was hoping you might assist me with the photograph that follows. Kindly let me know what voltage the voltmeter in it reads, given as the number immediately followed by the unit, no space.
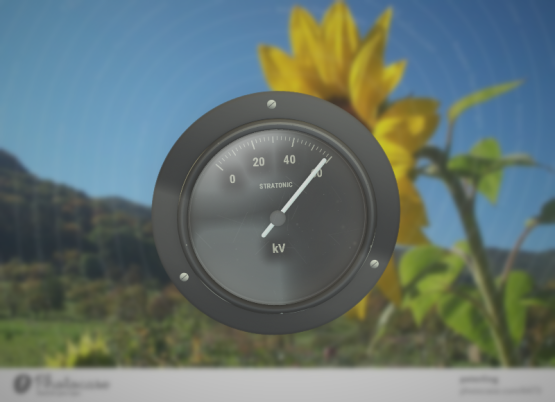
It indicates 58kV
